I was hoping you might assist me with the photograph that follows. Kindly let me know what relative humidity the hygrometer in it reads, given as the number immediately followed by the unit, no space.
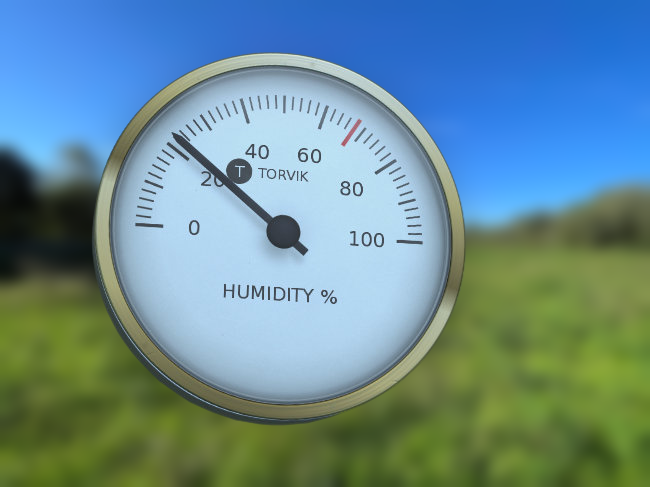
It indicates 22%
